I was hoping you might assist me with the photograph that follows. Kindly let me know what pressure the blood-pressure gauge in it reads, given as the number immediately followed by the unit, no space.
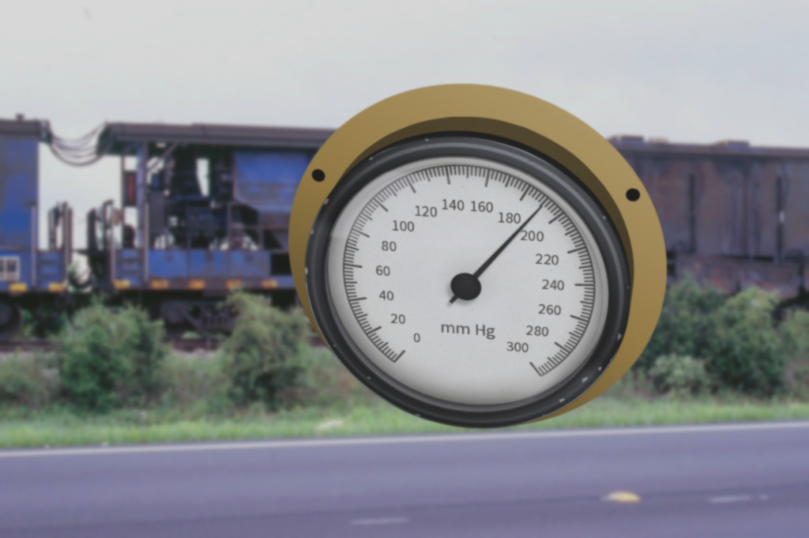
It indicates 190mmHg
